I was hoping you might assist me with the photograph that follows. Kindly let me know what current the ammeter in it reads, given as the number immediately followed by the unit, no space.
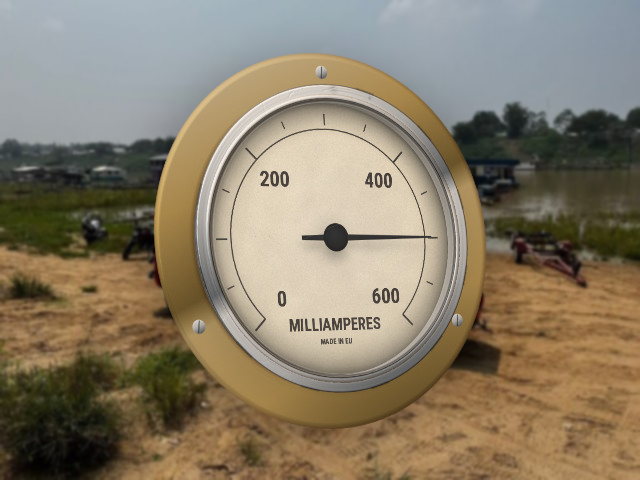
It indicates 500mA
